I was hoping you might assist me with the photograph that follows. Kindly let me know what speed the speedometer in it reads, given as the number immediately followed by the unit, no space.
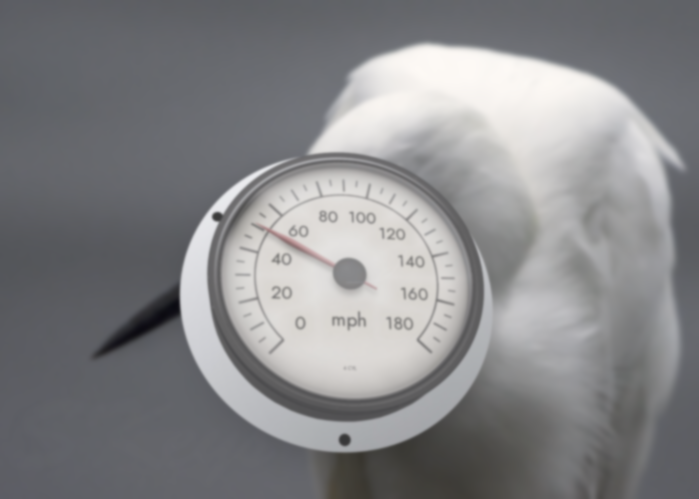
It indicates 50mph
